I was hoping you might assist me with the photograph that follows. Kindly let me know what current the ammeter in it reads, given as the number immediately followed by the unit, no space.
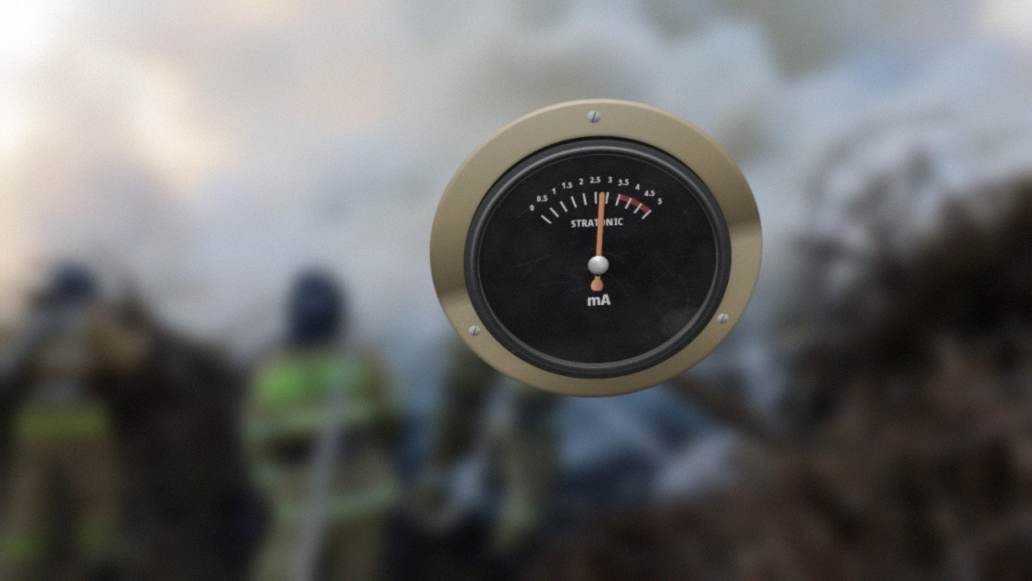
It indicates 2.75mA
